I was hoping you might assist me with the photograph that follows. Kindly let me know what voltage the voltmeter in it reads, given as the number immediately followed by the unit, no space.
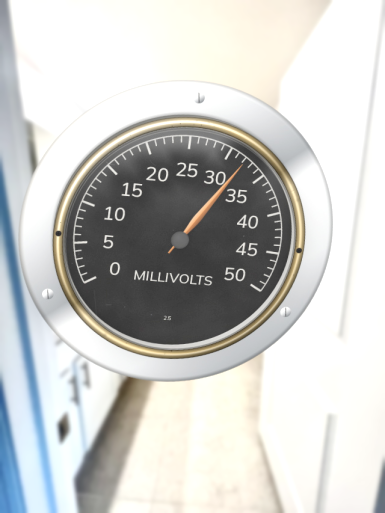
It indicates 32mV
